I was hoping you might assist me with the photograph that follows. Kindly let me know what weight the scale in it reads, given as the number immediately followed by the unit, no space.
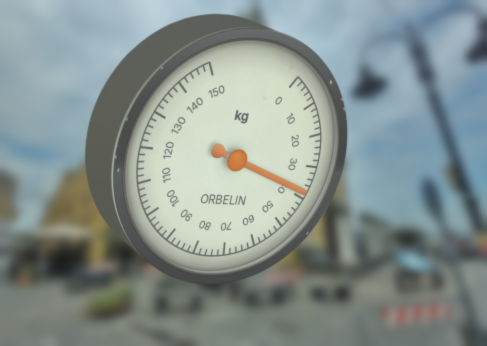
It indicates 38kg
